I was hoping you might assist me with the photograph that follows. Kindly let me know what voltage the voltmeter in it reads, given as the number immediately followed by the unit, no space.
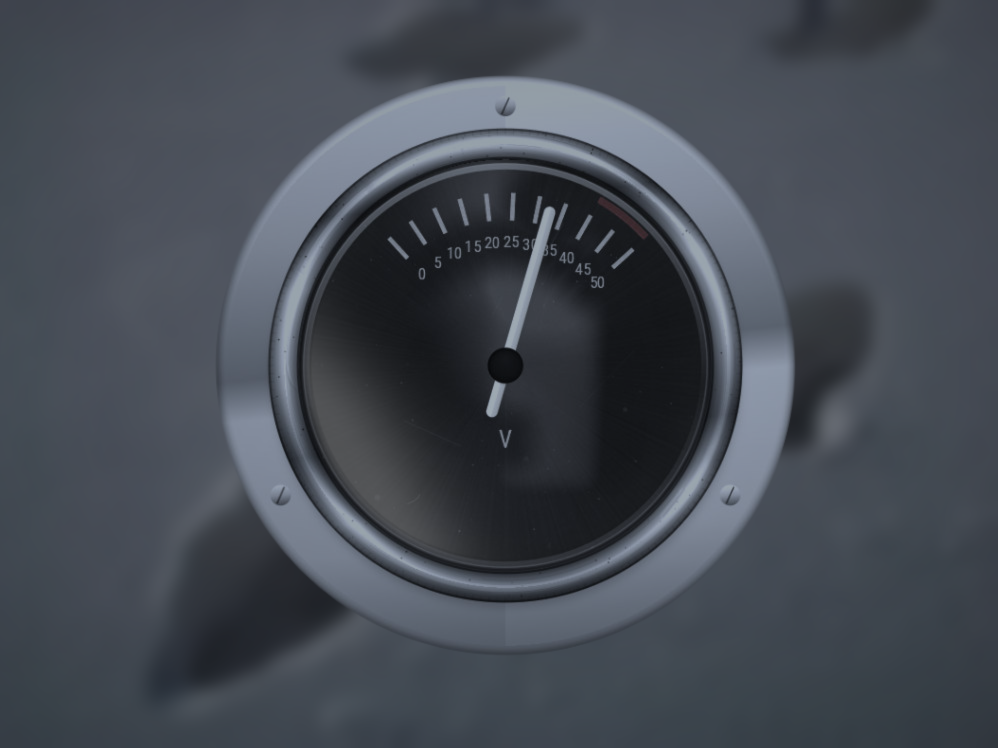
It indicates 32.5V
